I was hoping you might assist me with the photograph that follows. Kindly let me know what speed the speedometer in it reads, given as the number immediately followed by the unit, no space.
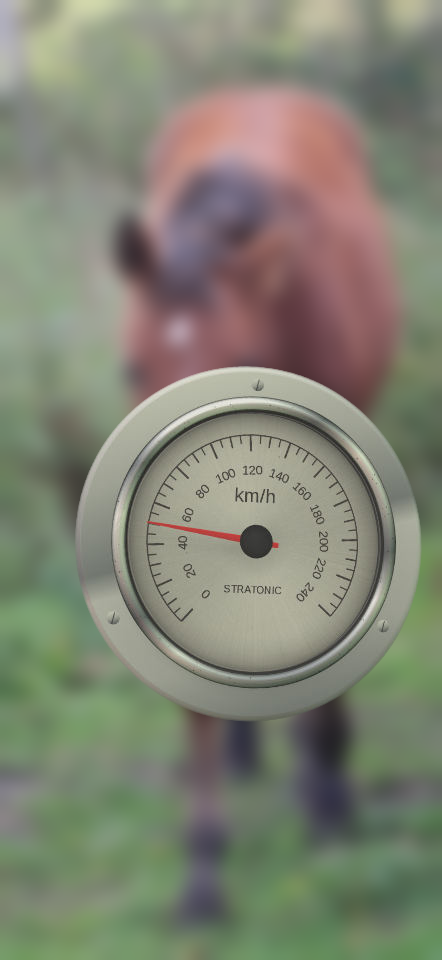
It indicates 50km/h
